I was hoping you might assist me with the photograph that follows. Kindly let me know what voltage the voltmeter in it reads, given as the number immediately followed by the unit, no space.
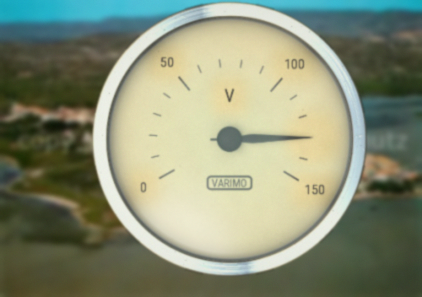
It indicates 130V
